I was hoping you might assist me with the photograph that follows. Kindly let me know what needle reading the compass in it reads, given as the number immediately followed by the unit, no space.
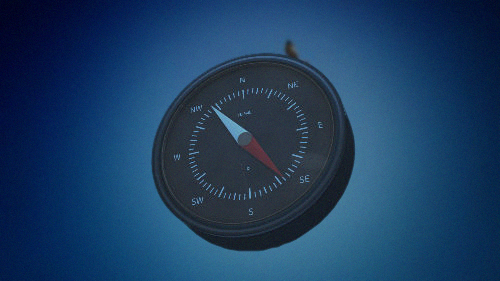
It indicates 145°
